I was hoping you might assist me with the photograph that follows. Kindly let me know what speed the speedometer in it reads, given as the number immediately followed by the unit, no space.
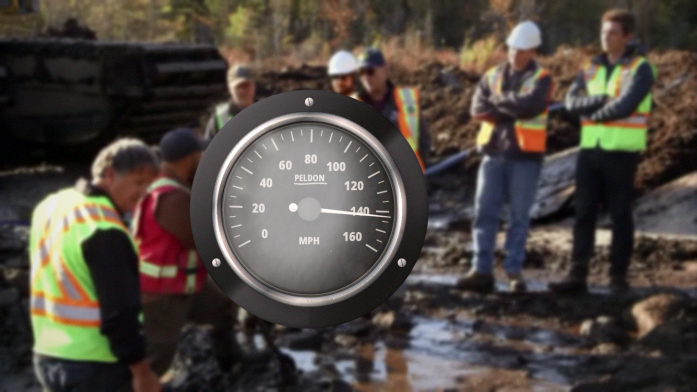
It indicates 142.5mph
